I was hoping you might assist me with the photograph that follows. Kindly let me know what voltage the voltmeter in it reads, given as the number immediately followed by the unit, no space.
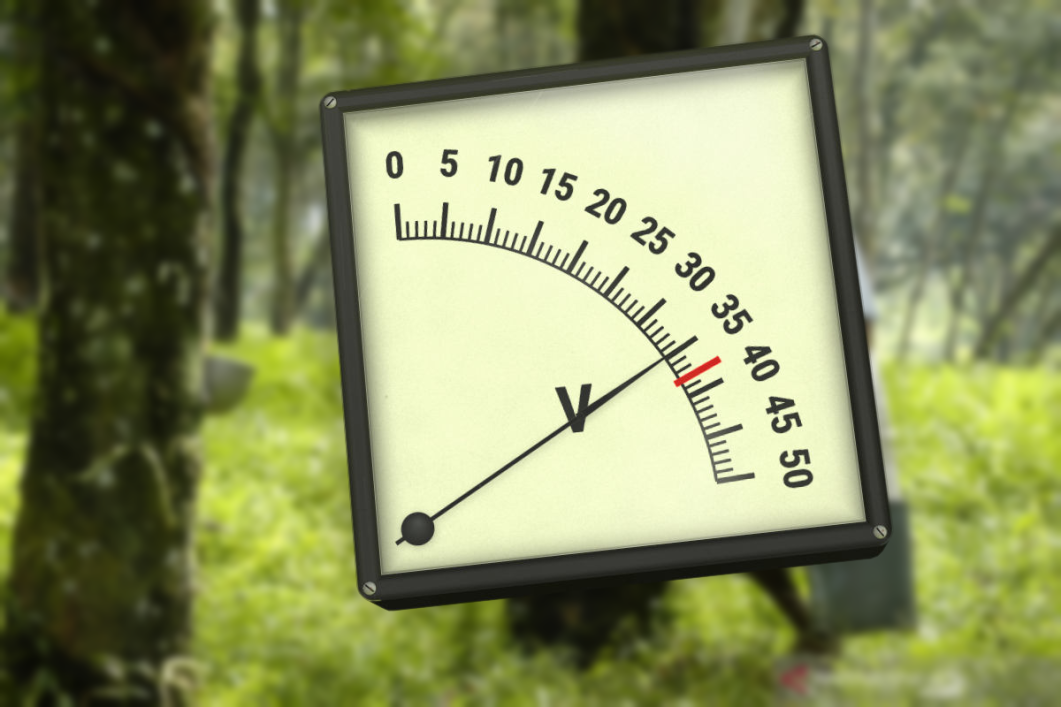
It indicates 35V
